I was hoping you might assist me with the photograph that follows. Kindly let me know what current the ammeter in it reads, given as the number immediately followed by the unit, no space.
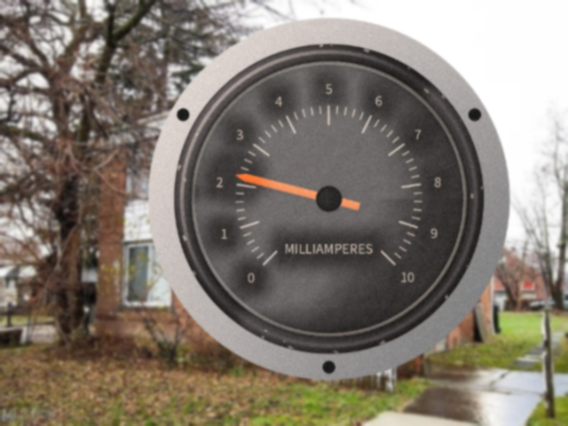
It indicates 2.2mA
